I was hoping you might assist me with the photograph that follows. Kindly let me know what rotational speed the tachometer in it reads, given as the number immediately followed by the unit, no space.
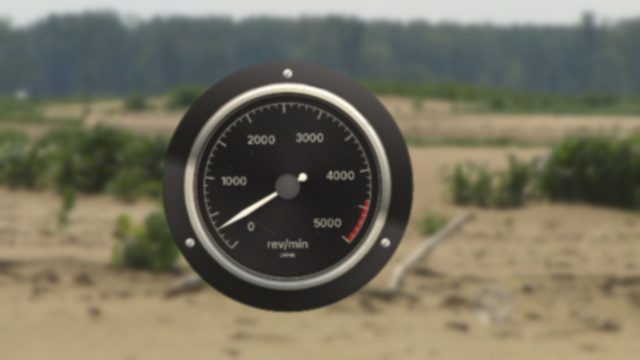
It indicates 300rpm
